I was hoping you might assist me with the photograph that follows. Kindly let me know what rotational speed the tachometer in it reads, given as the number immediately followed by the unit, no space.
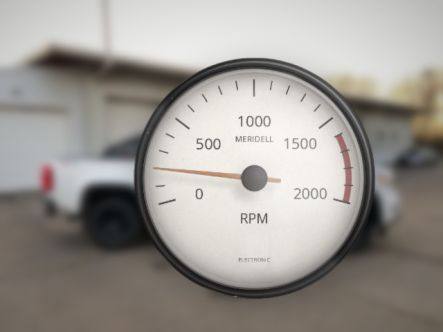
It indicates 200rpm
